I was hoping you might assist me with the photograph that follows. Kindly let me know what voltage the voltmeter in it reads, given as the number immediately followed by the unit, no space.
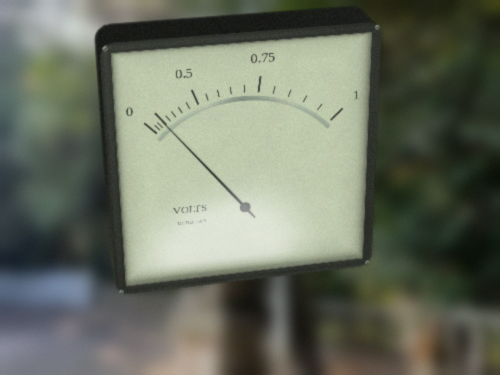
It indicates 0.25V
